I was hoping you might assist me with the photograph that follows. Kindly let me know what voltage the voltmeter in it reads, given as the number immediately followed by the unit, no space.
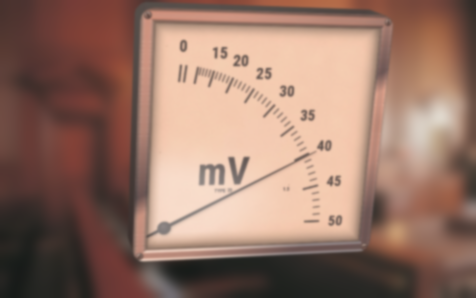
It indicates 40mV
